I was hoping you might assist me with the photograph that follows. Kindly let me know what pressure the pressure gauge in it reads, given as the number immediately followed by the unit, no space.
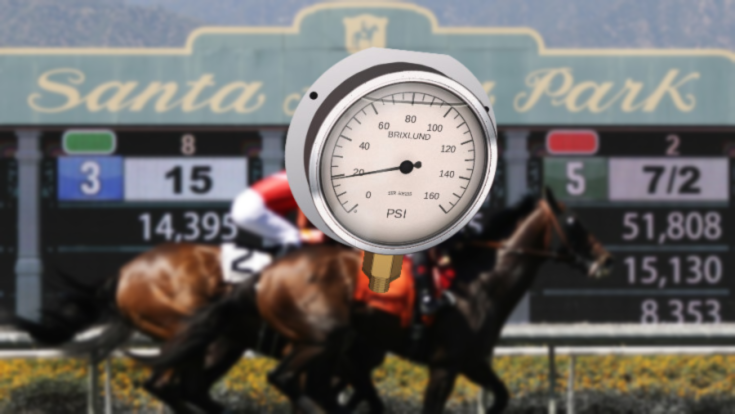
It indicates 20psi
